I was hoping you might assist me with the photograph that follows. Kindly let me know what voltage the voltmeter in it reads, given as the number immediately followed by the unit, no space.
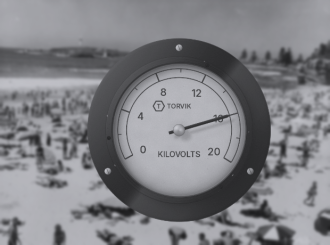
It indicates 16kV
